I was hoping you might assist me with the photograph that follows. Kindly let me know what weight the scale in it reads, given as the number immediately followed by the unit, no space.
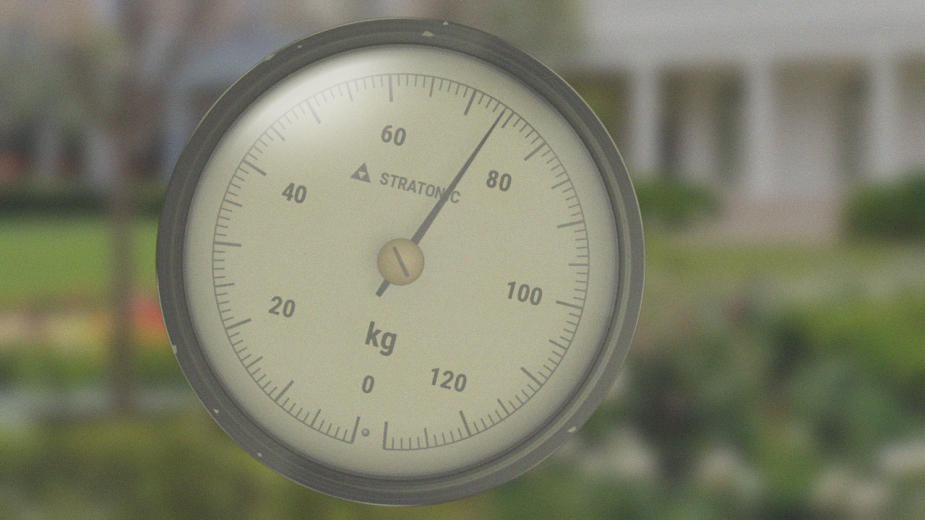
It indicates 74kg
